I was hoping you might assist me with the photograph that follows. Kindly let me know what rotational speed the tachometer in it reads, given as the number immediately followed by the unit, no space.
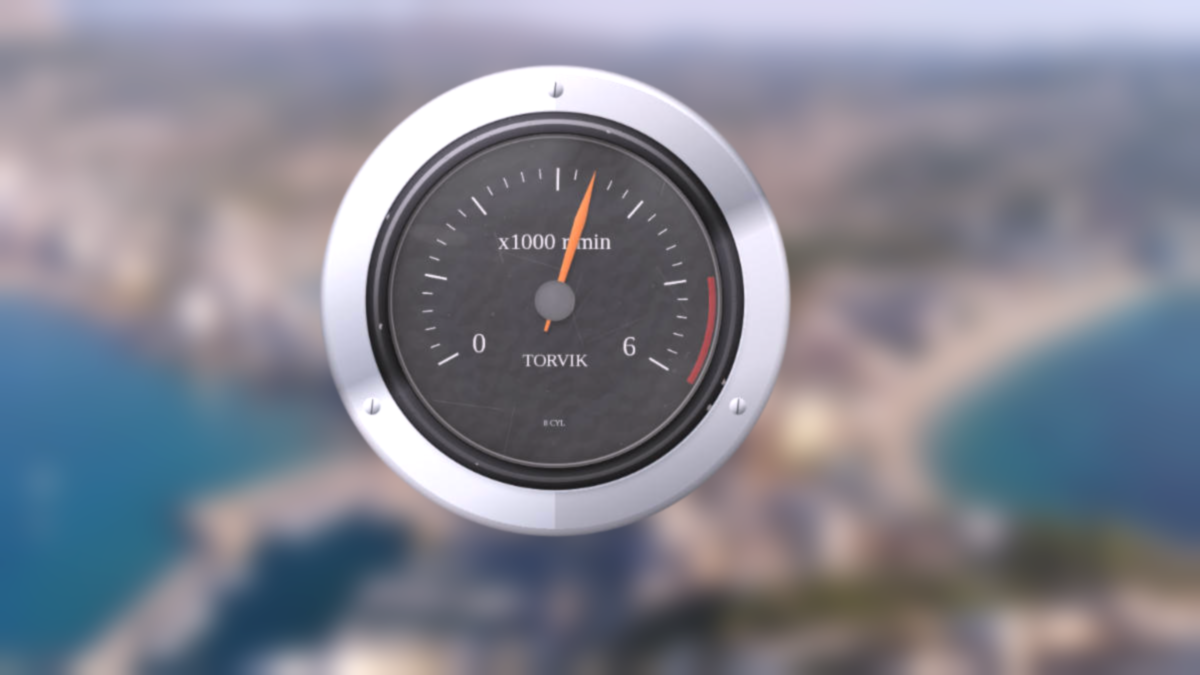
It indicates 3400rpm
